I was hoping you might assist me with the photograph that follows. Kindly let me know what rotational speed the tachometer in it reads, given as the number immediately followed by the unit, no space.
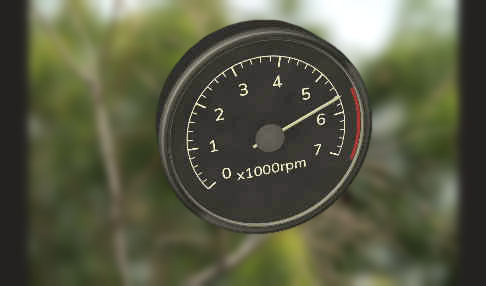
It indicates 5600rpm
